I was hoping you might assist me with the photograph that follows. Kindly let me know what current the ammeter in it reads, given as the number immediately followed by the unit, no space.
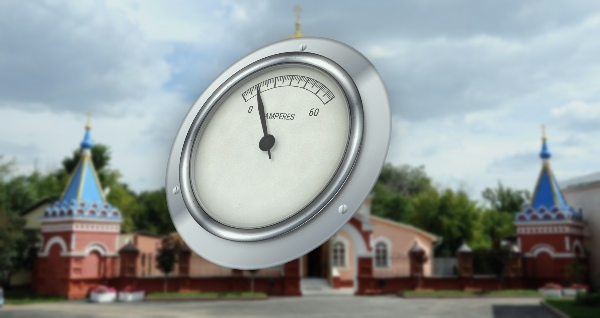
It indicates 10A
